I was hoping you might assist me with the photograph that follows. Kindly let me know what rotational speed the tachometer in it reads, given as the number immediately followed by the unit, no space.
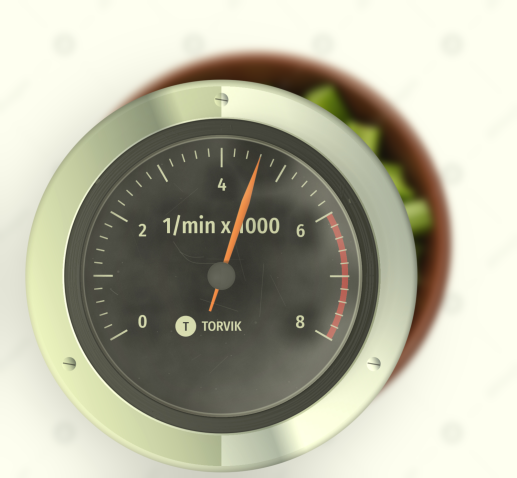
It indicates 4600rpm
